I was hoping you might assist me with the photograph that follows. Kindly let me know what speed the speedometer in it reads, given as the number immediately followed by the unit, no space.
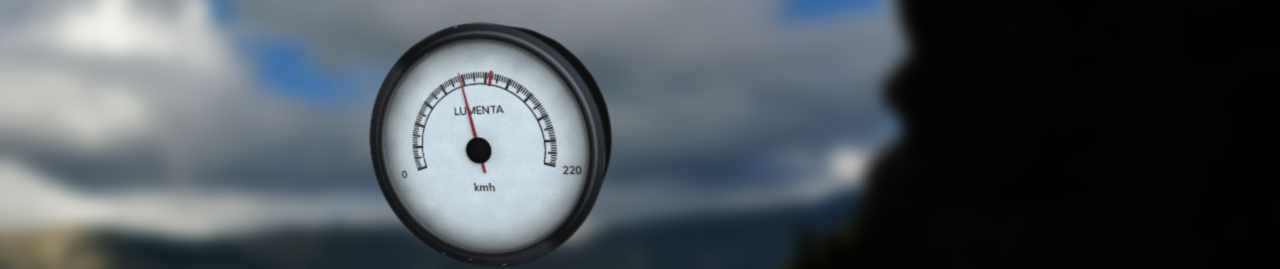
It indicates 100km/h
